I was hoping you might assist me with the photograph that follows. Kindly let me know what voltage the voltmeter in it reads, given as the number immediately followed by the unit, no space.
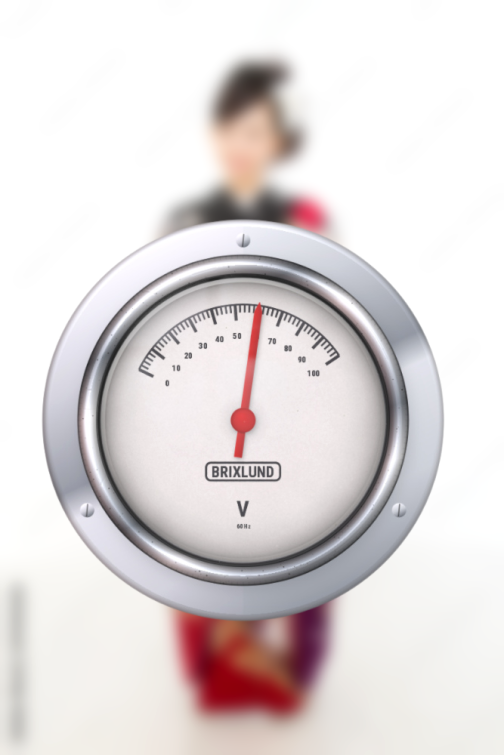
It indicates 60V
